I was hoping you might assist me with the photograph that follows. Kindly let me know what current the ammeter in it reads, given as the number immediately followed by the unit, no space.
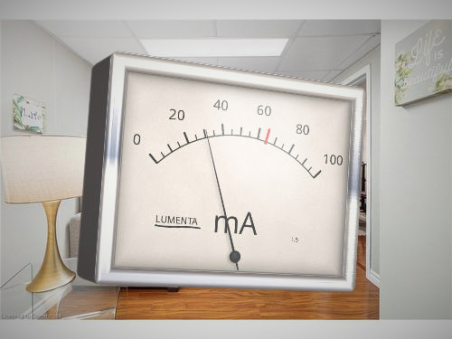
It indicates 30mA
